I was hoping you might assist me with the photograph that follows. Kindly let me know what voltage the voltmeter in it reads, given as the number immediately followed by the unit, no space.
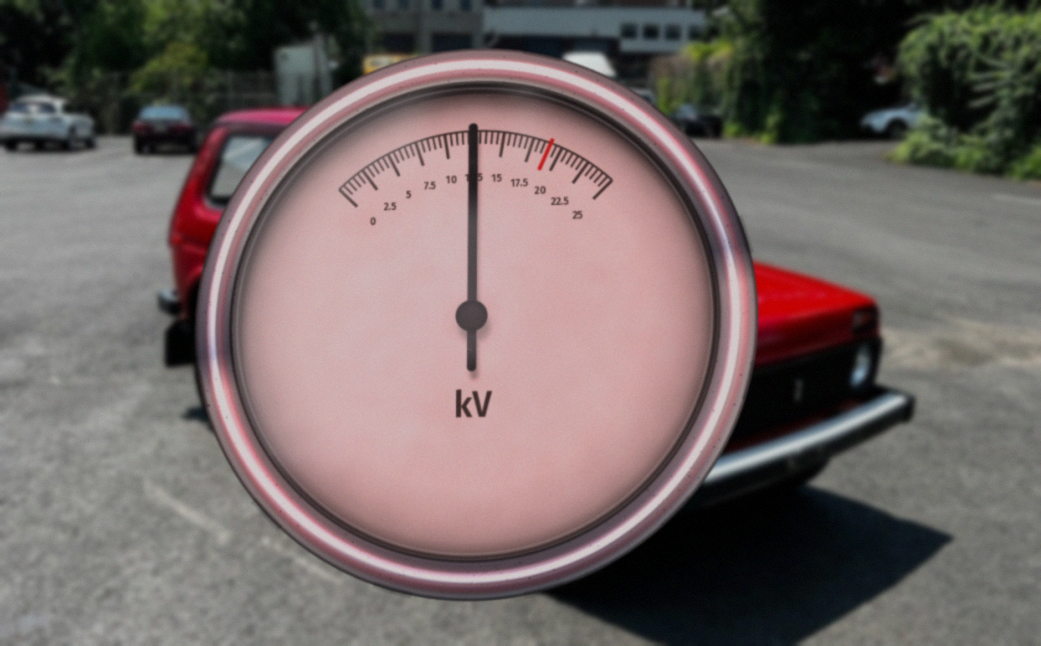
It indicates 12.5kV
